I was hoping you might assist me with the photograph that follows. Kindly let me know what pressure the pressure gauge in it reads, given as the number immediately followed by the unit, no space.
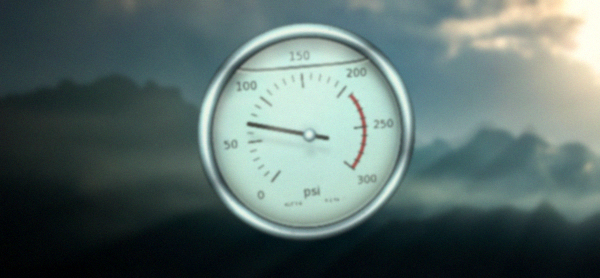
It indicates 70psi
